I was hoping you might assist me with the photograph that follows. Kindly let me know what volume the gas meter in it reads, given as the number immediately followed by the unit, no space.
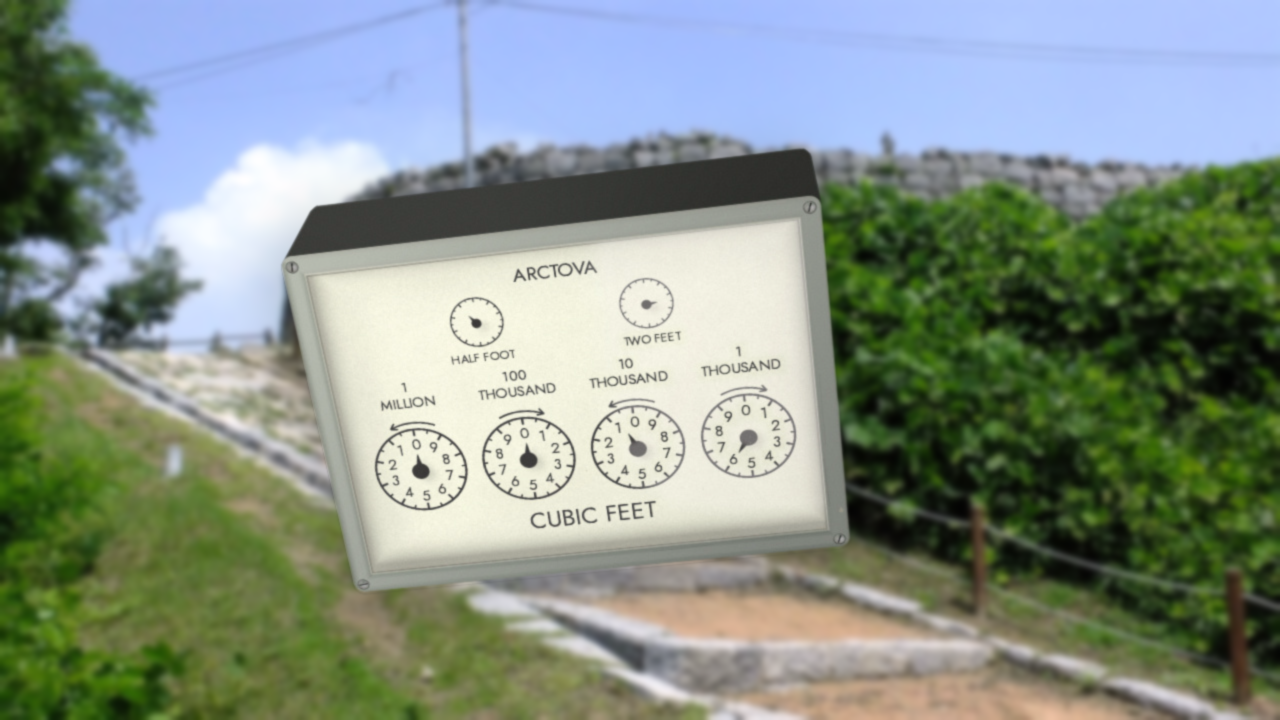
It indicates 600ft³
